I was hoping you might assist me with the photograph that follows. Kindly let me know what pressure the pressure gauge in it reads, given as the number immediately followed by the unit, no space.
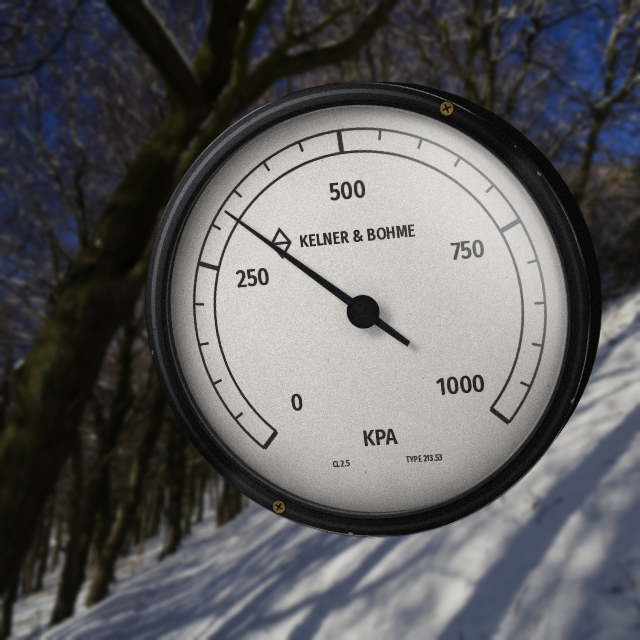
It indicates 325kPa
